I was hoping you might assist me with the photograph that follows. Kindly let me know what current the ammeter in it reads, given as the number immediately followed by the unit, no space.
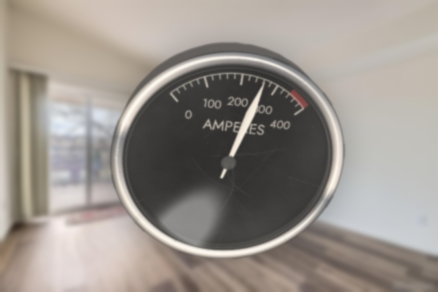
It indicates 260A
